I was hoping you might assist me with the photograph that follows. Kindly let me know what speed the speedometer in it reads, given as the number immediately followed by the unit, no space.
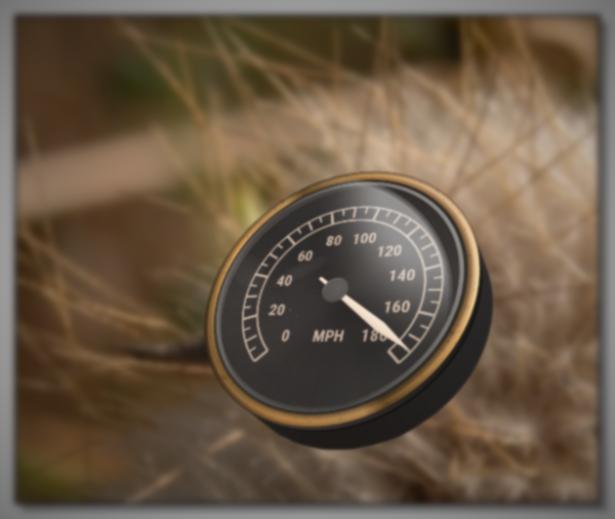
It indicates 175mph
